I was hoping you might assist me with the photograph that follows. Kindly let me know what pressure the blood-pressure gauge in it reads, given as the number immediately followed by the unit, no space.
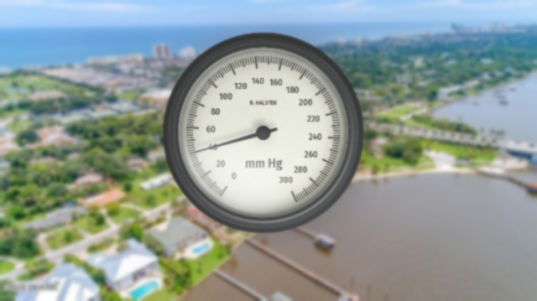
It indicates 40mmHg
